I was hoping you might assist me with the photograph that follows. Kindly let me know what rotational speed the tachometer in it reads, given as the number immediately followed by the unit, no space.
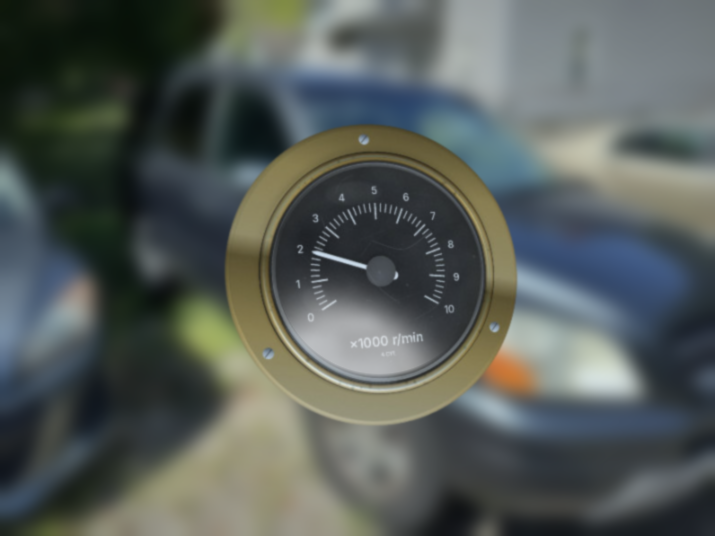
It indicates 2000rpm
